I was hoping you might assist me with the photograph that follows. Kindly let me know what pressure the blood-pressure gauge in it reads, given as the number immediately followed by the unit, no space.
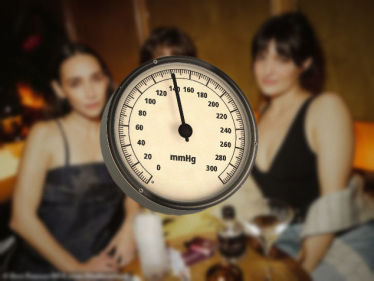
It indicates 140mmHg
